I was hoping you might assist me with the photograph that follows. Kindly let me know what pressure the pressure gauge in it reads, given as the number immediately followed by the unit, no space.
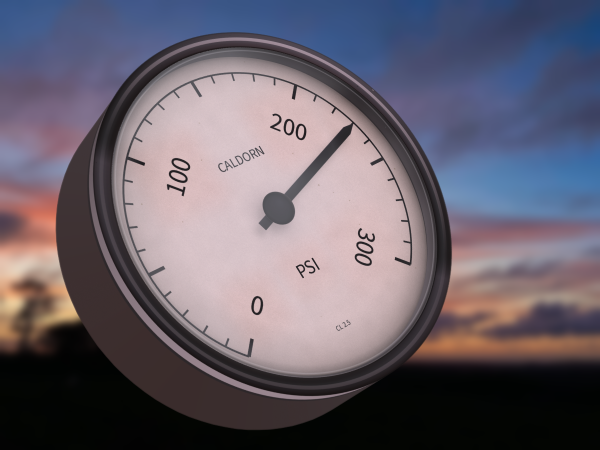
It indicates 230psi
